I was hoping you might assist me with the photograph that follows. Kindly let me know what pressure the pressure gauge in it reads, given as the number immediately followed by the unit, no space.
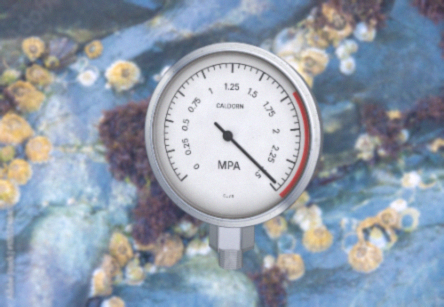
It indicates 2.45MPa
